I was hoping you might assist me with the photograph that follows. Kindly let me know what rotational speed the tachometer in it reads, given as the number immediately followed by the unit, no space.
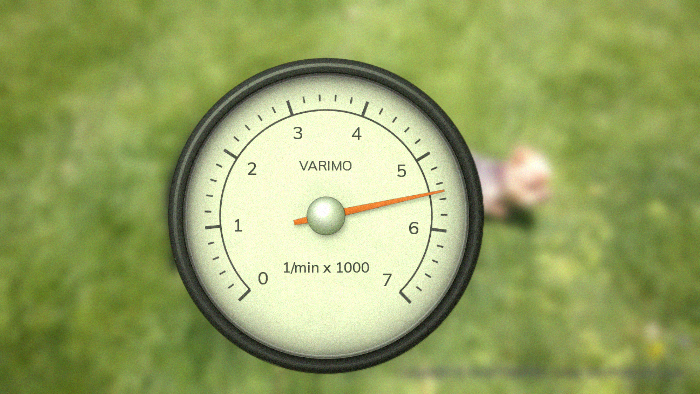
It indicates 5500rpm
